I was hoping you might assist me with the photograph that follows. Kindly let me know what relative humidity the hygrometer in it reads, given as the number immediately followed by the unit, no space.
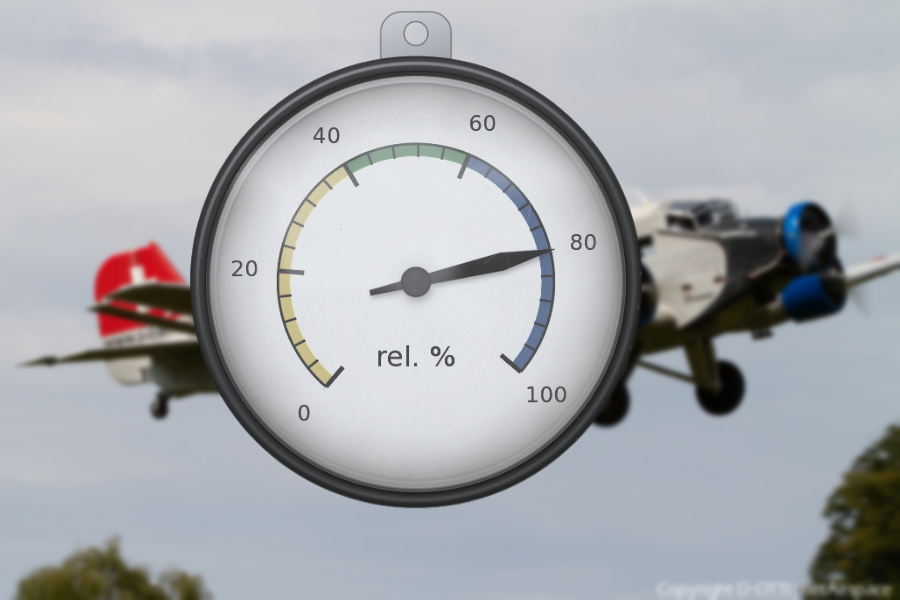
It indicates 80%
